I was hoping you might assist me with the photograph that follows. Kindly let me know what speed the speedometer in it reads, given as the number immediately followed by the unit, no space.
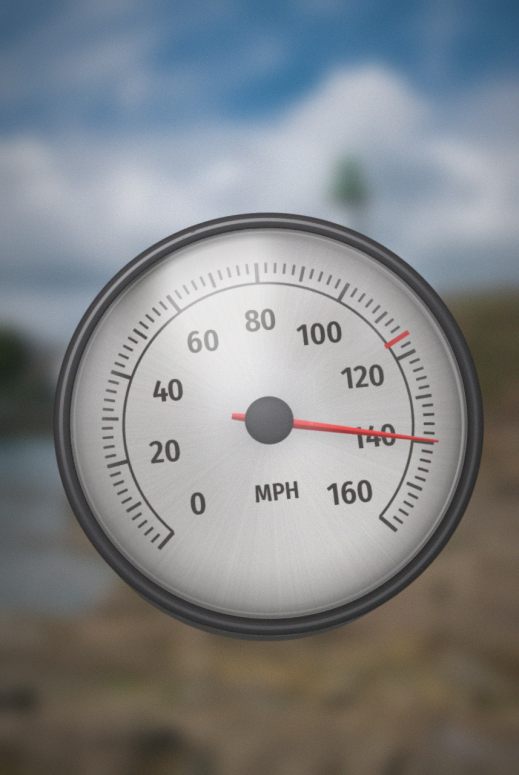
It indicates 140mph
